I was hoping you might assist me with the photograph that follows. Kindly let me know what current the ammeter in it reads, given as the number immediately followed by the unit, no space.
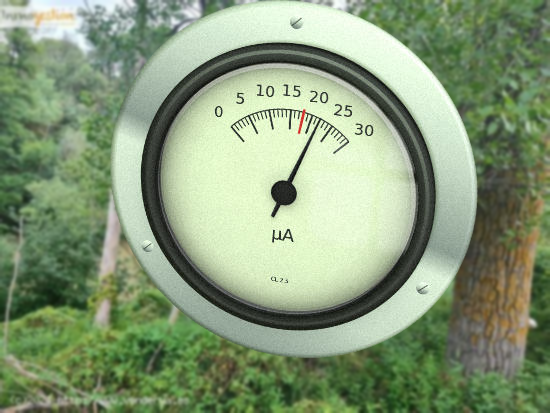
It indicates 22µA
